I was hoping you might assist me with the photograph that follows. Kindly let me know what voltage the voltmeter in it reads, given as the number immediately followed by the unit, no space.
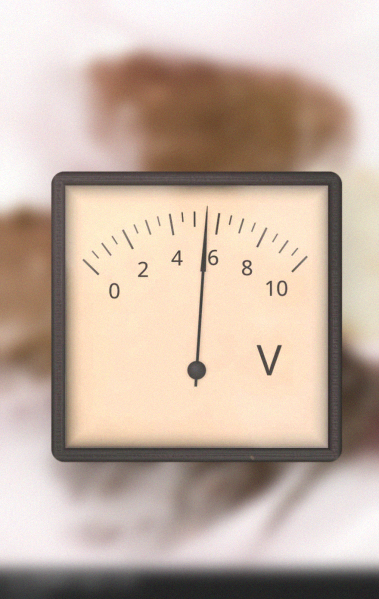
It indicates 5.5V
